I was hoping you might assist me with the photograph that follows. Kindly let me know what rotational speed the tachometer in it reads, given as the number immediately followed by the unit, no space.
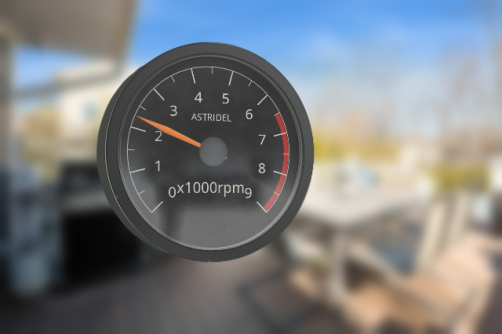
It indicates 2250rpm
